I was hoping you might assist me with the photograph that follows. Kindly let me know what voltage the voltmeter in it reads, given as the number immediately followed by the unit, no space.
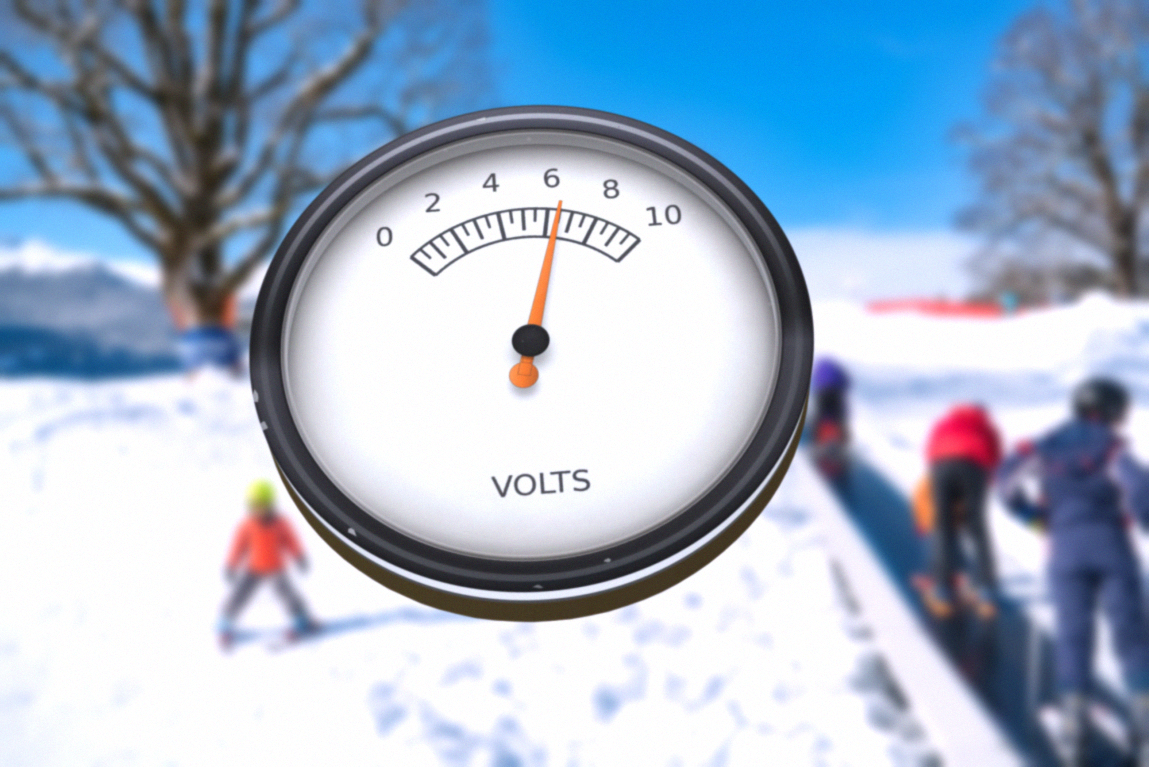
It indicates 6.5V
